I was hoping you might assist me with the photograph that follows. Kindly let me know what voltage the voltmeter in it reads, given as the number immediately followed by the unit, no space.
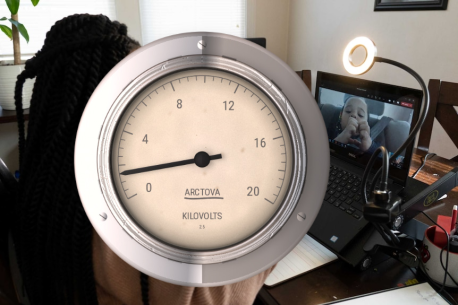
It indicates 1.5kV
